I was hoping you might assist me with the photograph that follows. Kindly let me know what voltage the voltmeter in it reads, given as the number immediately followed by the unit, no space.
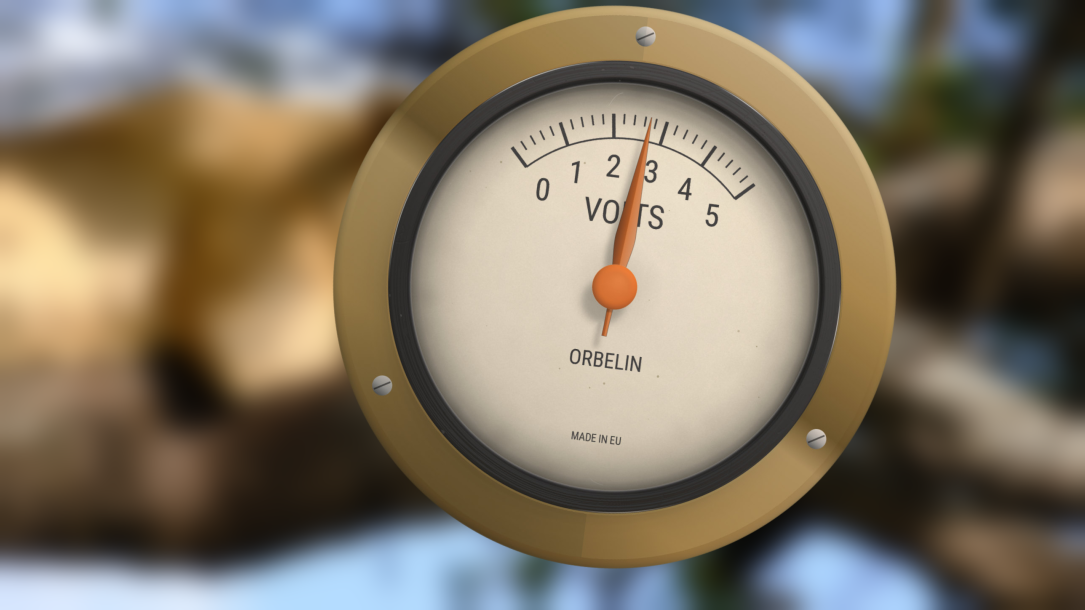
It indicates 2.7V
